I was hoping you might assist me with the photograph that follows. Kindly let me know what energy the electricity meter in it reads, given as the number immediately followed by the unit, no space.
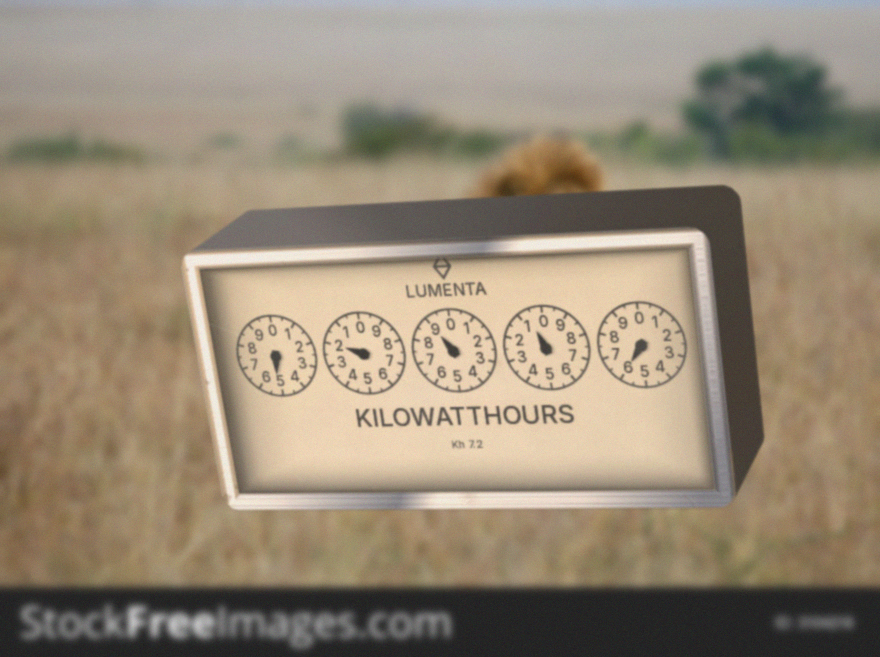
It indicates 51906kWh
